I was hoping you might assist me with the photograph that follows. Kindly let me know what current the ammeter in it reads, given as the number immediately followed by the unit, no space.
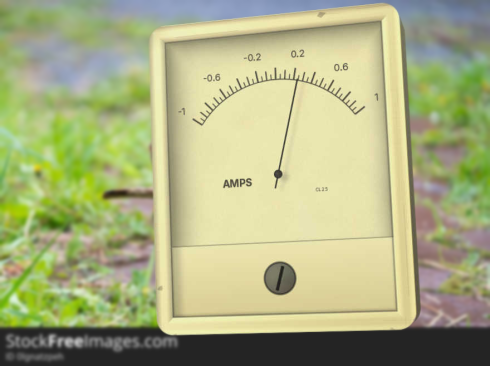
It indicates 0.25A
